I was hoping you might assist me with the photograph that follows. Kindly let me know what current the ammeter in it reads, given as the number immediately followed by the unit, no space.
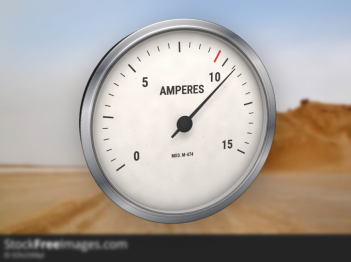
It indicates 10.5A
